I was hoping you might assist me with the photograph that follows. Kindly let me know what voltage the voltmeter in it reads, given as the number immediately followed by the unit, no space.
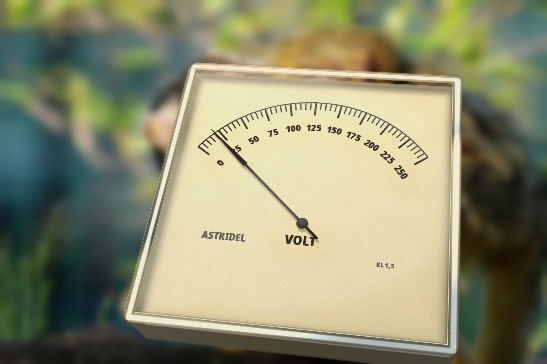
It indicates 20V
